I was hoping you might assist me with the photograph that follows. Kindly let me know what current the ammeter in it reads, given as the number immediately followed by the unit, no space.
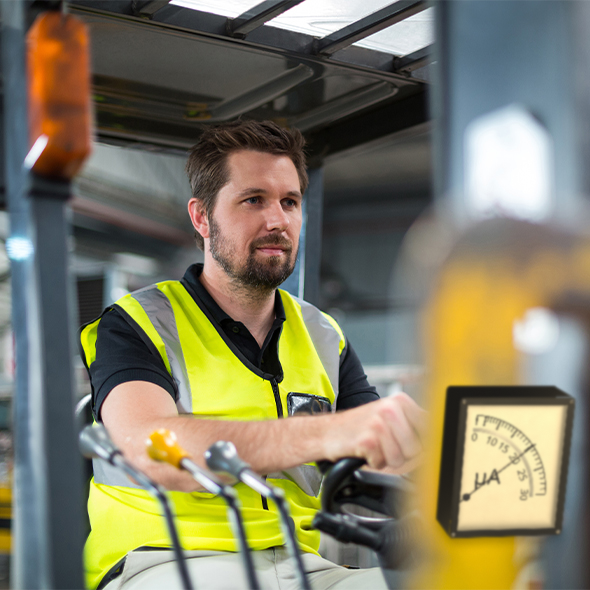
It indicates 20µA
